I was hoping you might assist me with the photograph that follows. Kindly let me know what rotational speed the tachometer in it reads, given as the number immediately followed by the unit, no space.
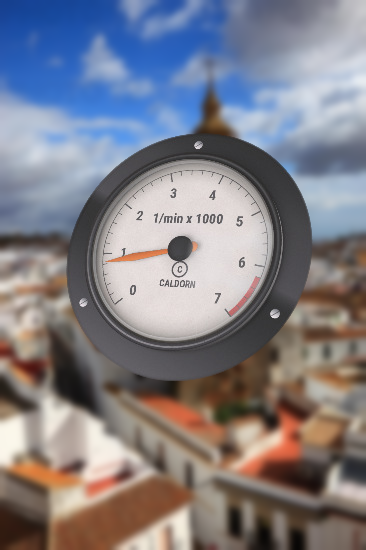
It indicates 800rpm
